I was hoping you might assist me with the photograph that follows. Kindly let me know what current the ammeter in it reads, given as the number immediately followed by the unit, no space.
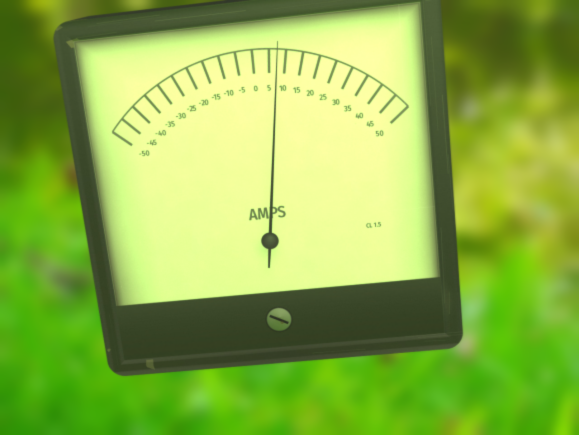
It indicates 7.5A
